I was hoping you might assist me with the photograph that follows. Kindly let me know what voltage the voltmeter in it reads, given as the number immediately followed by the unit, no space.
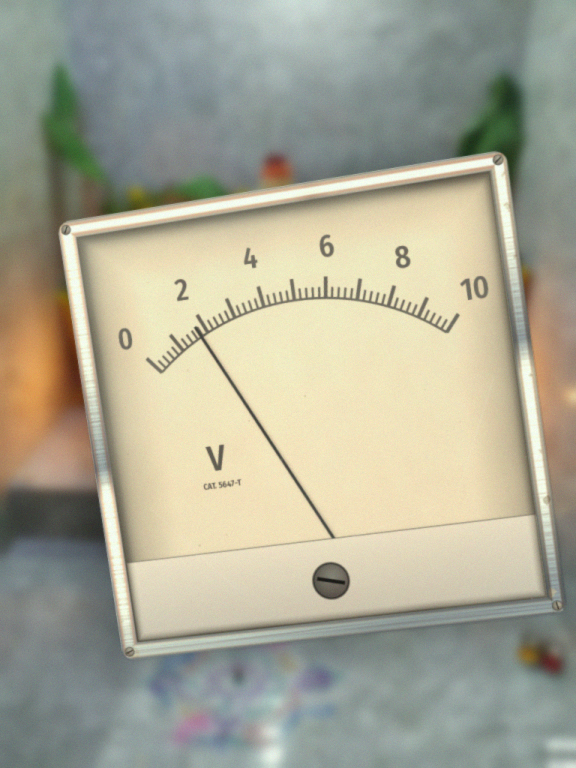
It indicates 1.8V
